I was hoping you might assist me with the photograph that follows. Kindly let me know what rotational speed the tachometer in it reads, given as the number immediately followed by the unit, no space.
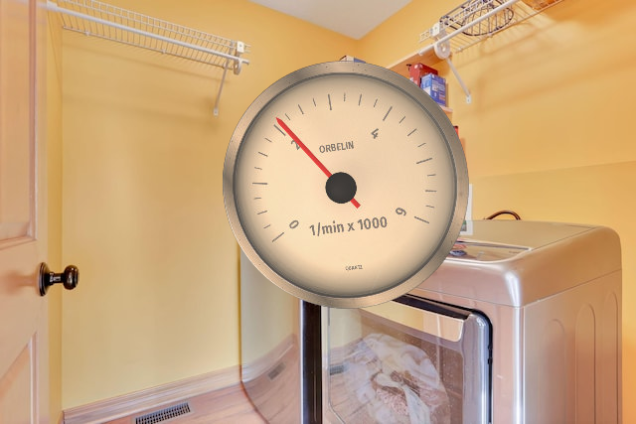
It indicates 2125rpm
